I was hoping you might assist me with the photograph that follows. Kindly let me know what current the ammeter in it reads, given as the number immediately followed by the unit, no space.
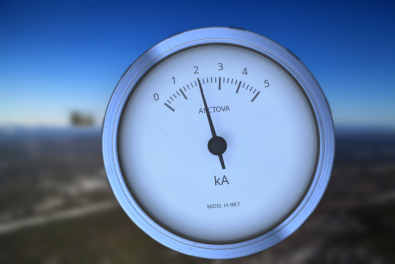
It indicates 2kA
